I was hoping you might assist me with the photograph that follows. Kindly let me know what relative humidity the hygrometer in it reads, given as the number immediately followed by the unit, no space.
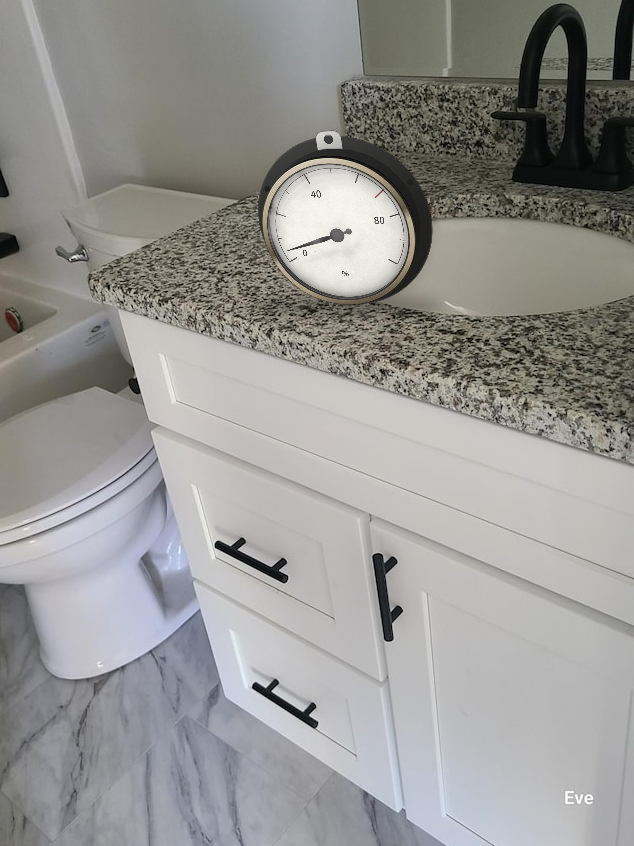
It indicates 5%
